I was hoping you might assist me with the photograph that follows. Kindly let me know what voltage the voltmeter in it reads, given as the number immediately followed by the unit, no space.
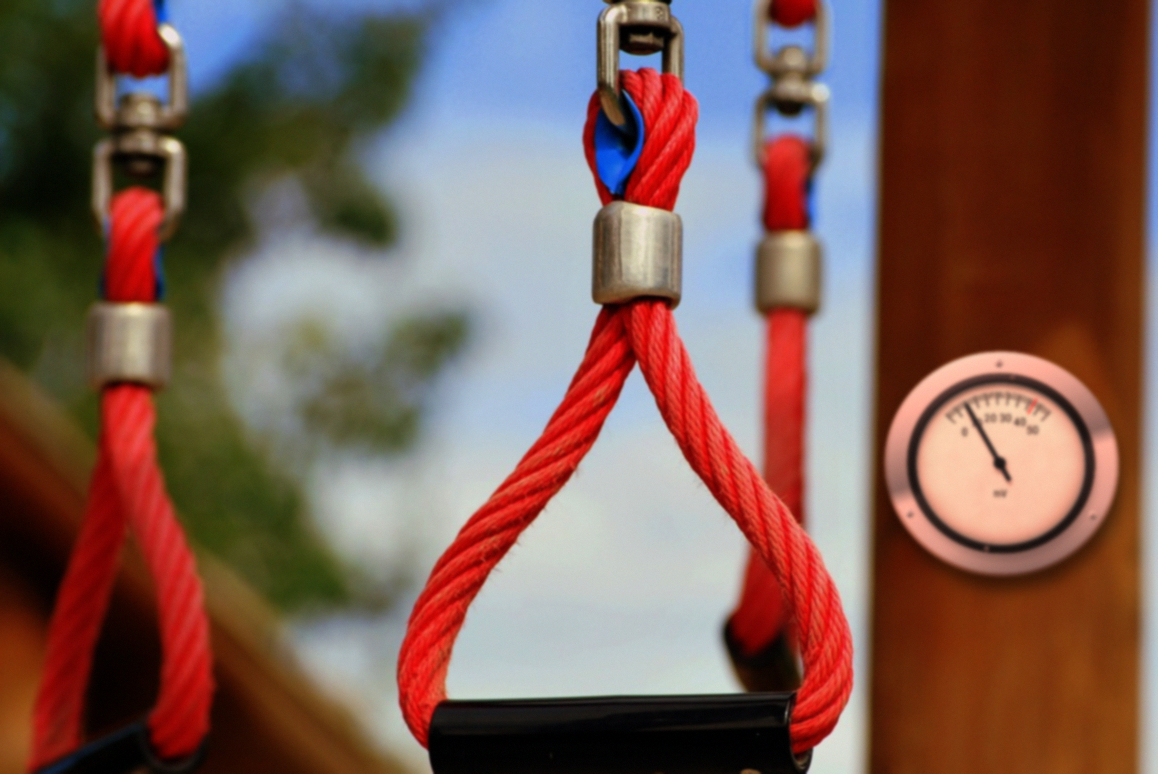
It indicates 10mV
